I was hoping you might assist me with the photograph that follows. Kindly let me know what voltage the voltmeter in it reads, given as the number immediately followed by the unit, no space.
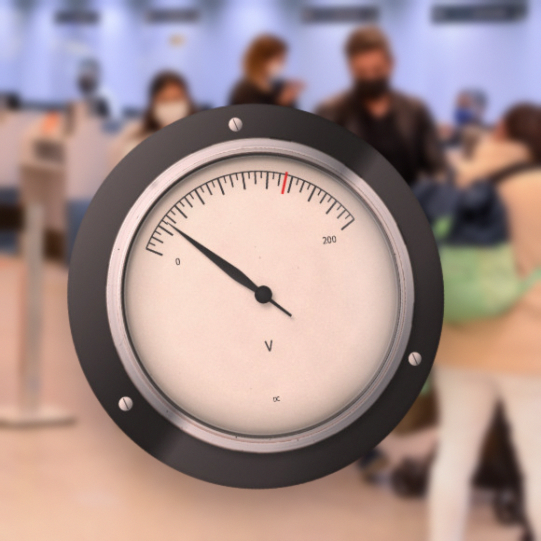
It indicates 25V
